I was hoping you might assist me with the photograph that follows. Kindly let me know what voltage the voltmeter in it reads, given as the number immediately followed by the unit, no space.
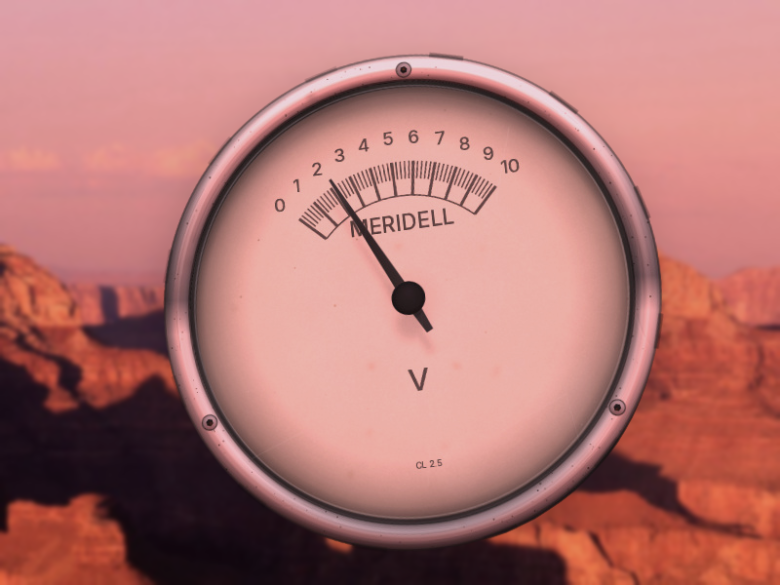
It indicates 2.2V
